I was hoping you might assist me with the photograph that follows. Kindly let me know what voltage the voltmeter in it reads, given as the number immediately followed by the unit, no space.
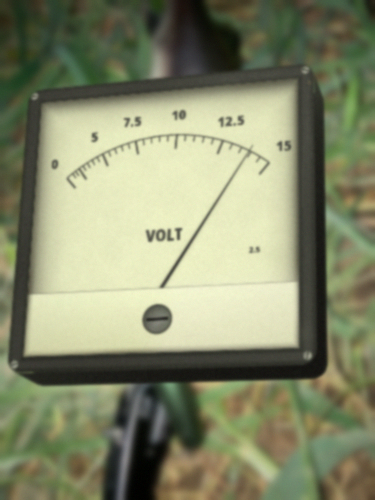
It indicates 14V
